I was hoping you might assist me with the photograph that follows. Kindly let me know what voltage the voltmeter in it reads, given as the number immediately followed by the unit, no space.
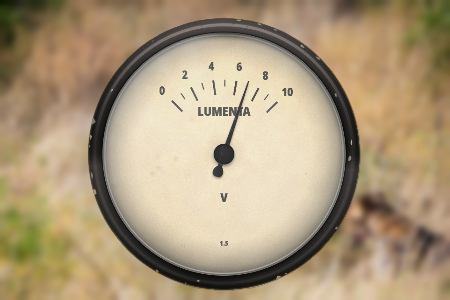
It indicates 7V
